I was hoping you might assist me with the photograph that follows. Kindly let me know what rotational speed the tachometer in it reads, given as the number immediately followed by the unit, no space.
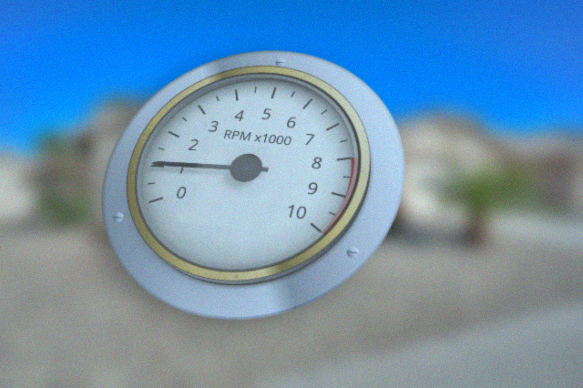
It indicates 1000rpm
